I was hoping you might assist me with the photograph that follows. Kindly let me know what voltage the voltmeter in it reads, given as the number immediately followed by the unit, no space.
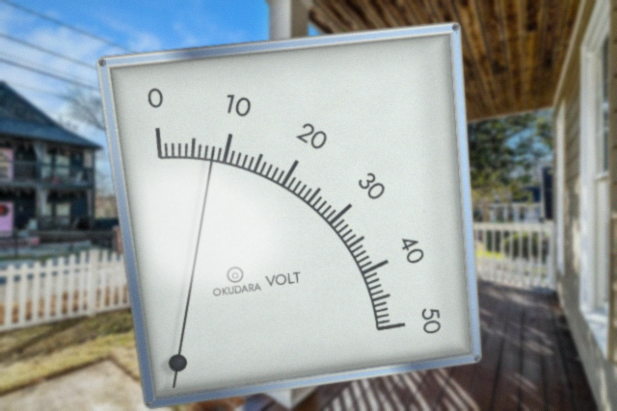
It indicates 8V
